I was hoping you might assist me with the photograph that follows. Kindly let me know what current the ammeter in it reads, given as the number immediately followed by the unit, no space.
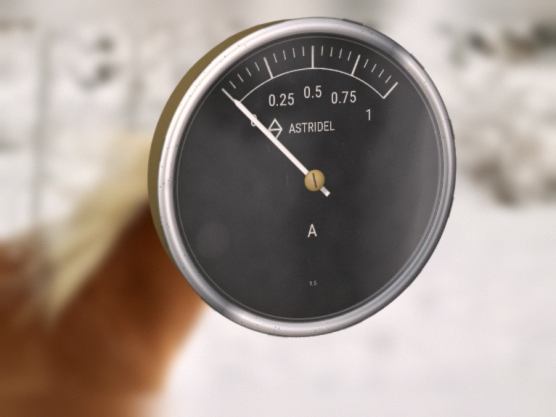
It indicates 0A
